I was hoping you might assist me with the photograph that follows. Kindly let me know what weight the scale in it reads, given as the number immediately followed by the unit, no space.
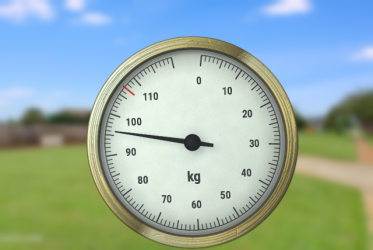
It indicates 96kg
